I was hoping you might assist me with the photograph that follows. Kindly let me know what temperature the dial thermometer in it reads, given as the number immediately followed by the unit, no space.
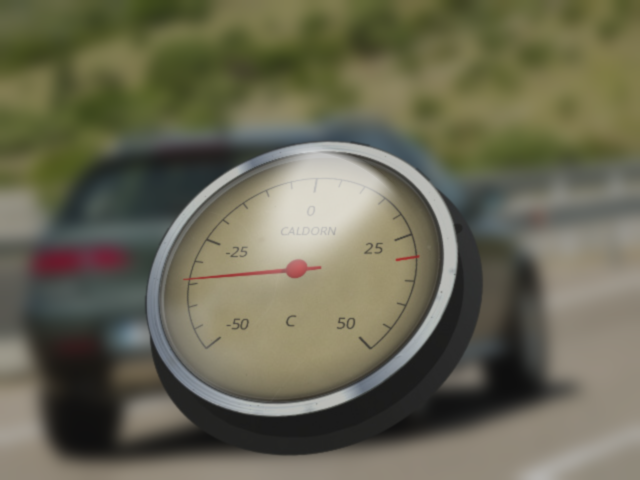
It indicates -35°C
